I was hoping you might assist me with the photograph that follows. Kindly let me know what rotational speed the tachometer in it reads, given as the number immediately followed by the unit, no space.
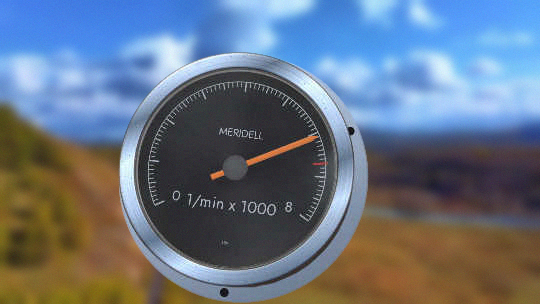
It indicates 6100rpm
